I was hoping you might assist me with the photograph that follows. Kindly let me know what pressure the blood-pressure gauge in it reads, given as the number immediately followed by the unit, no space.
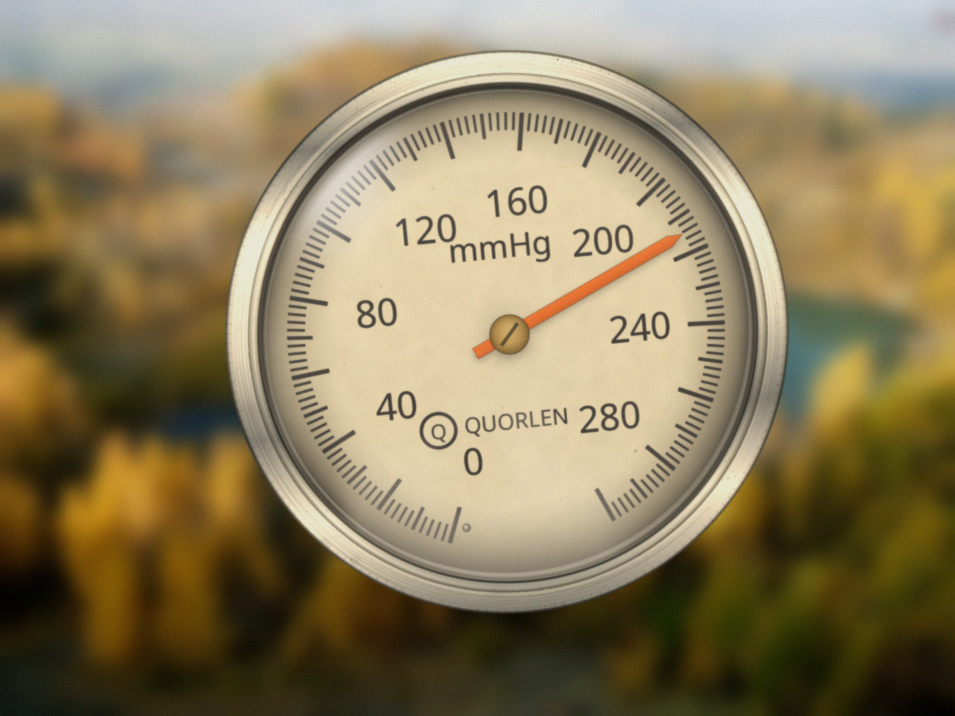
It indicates 214mmHg
